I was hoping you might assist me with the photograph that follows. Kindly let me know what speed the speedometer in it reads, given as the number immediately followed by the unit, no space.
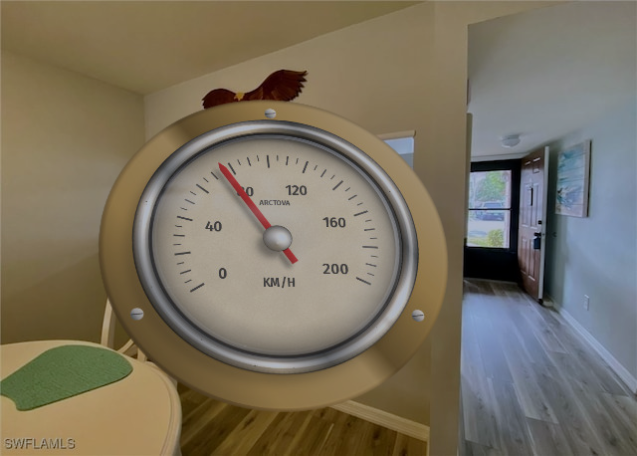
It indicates 75km/h
